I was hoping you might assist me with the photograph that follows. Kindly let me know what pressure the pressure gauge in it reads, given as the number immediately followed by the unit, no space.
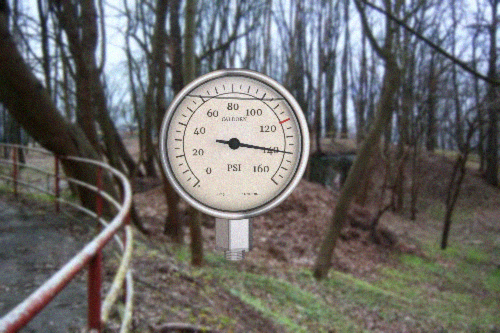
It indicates 140psi
